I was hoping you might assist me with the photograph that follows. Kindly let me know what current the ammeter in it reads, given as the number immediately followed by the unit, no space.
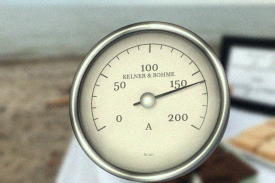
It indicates 160A
